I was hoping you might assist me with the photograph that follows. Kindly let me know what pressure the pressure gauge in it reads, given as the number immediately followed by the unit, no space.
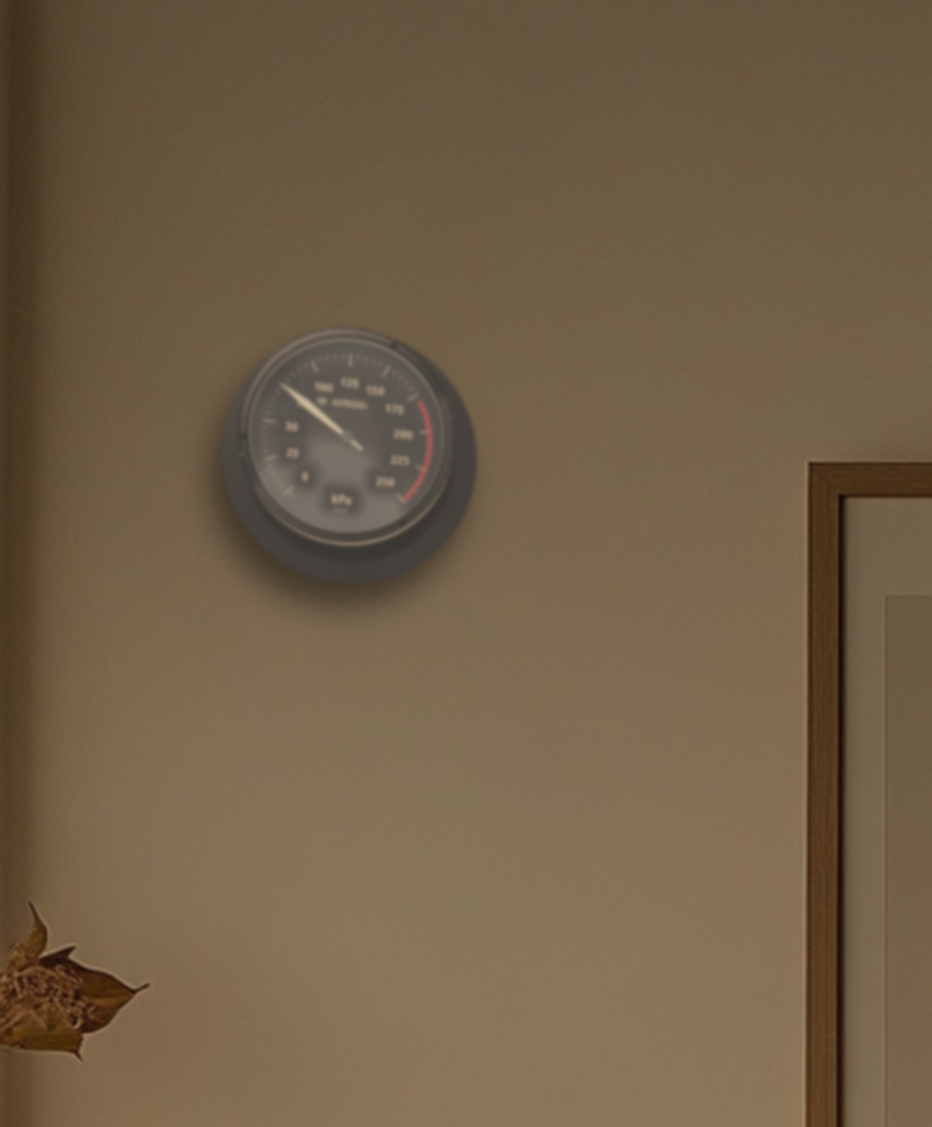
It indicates 75kPa
